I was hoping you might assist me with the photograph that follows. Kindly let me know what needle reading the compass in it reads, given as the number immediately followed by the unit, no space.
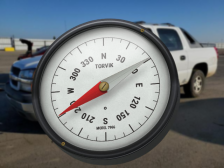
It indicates 240°
